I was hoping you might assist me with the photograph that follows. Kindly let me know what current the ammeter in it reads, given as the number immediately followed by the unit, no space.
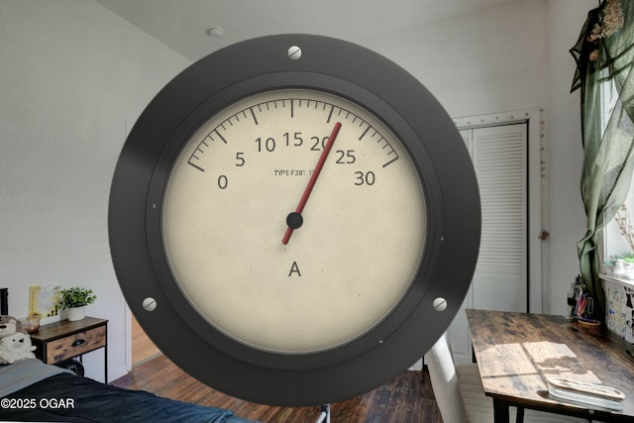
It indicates 21.5A
